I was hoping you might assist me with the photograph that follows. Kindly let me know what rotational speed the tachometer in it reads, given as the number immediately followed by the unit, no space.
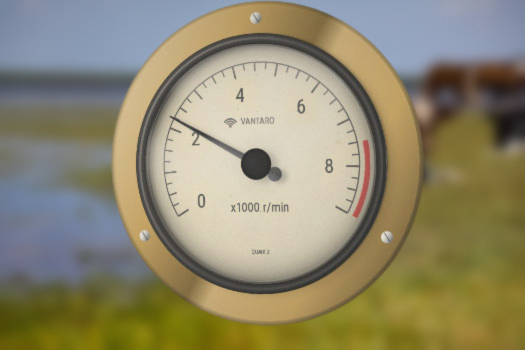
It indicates 2250rpm
